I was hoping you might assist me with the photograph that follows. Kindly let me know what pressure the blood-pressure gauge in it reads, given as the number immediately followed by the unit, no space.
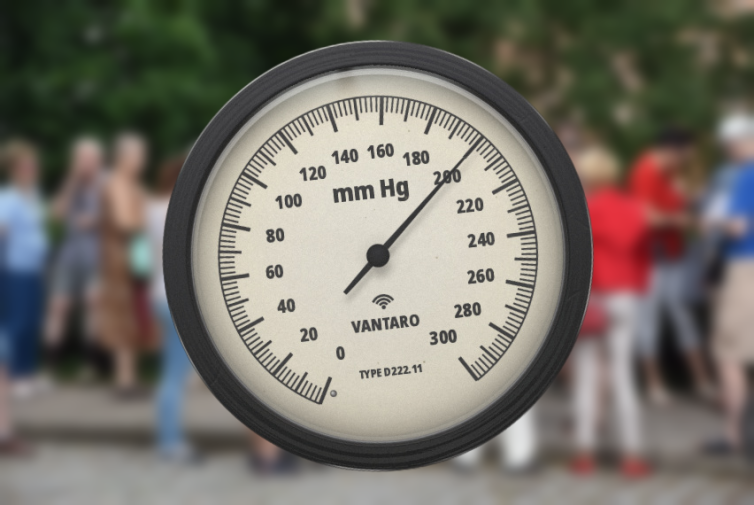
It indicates 200mmHg
